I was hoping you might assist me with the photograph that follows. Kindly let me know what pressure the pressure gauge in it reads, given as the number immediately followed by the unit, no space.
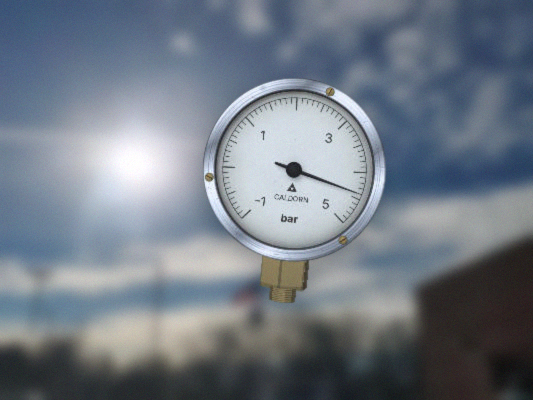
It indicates 4.4bar
